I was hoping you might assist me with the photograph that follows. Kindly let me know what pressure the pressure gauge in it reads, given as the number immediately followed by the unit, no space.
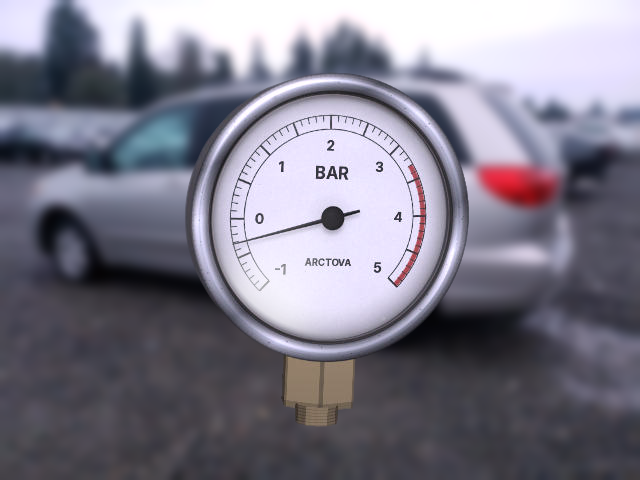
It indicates -0.3bar
